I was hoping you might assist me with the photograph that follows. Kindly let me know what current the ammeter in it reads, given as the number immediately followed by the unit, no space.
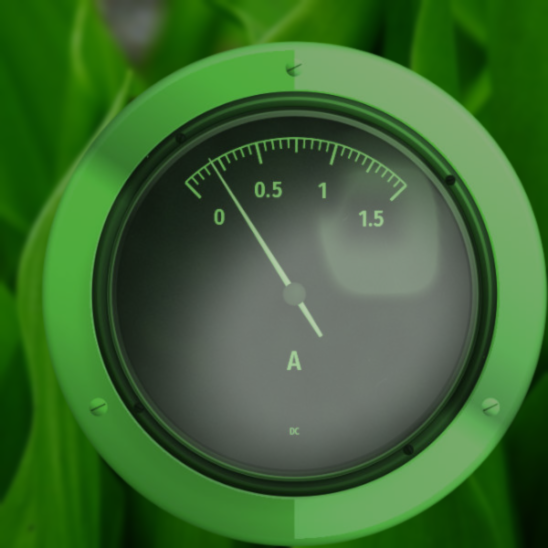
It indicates 0.2A
